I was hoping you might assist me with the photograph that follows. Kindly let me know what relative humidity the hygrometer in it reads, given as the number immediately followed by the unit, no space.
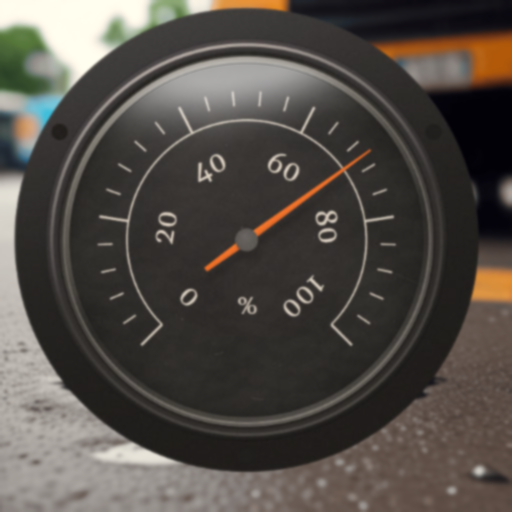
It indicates 70%
